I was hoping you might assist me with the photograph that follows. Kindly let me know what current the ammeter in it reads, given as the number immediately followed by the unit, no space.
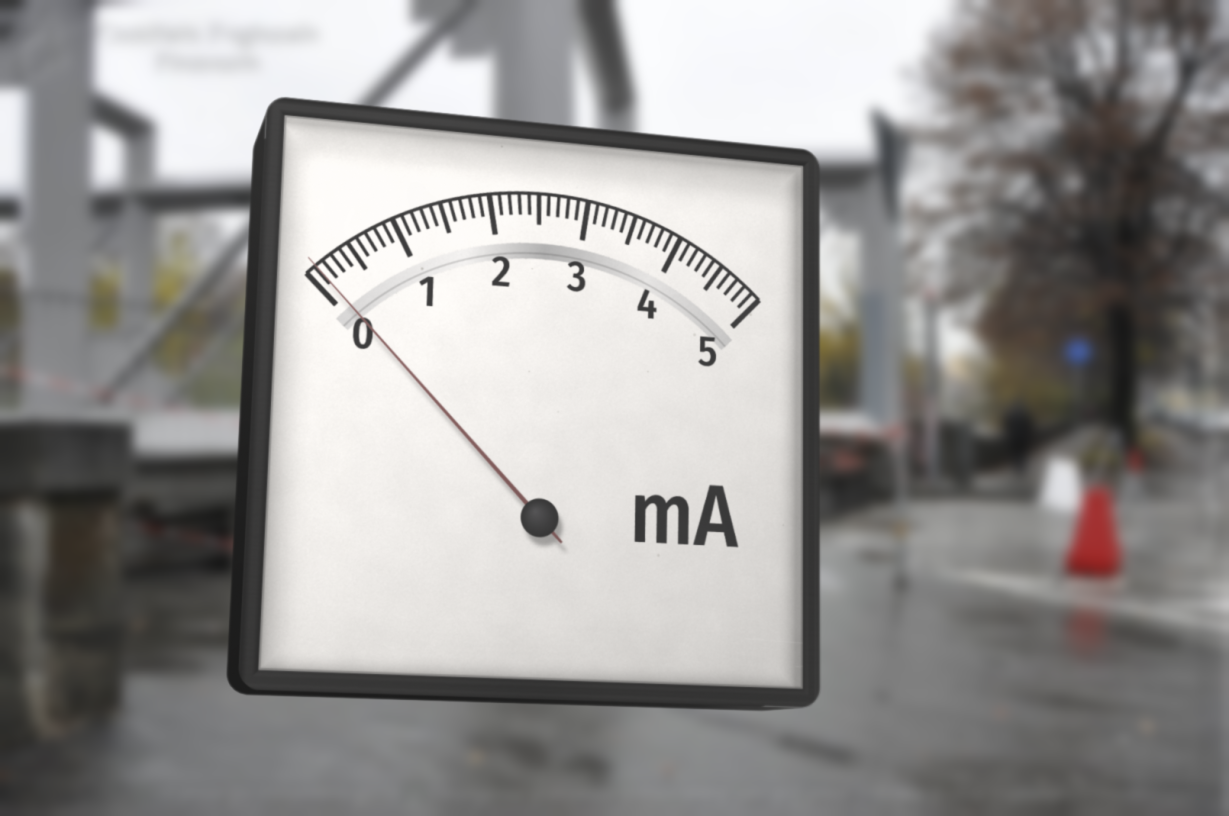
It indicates 0.1mA
